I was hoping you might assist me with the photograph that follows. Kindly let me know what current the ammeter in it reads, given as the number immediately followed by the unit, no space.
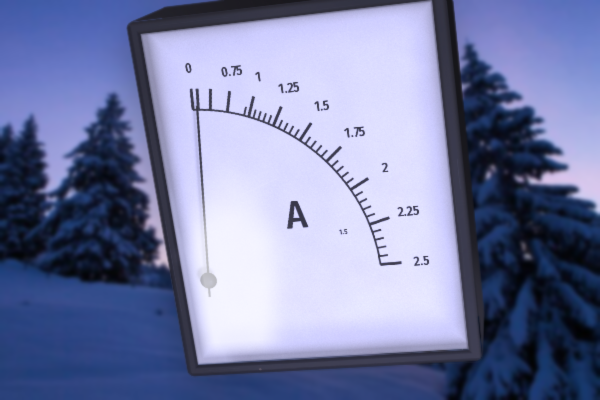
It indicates 0.25A
